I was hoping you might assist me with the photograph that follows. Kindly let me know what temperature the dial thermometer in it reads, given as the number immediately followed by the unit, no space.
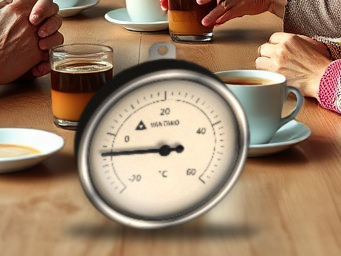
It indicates -6°C
